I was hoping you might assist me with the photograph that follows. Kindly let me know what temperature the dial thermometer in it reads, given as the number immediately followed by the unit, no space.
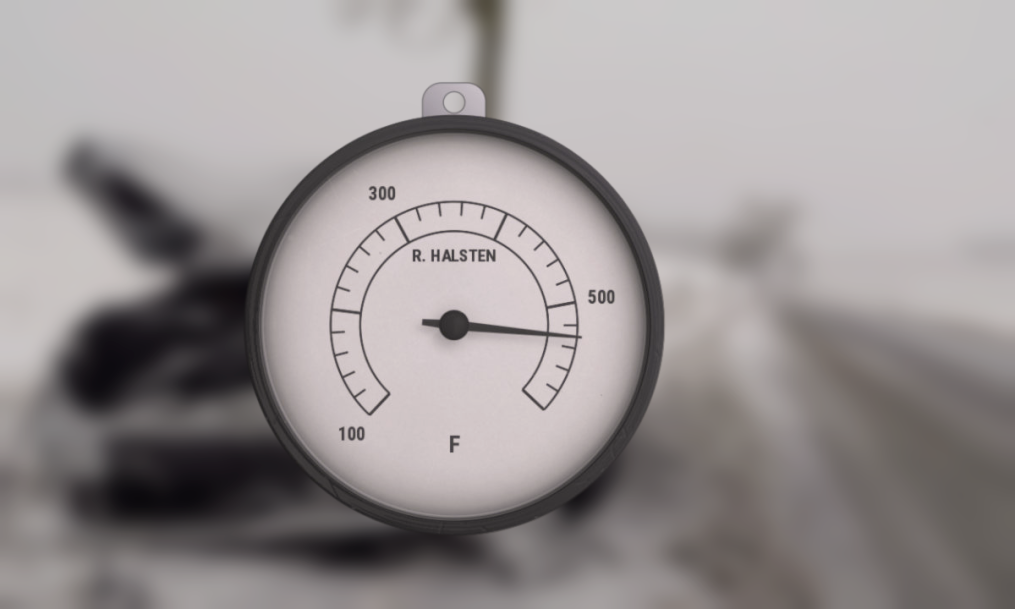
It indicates 530°F
